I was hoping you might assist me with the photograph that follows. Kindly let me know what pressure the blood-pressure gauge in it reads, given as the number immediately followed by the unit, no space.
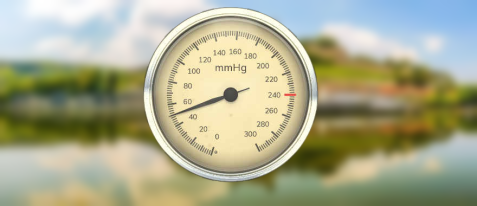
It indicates 50mmHg
